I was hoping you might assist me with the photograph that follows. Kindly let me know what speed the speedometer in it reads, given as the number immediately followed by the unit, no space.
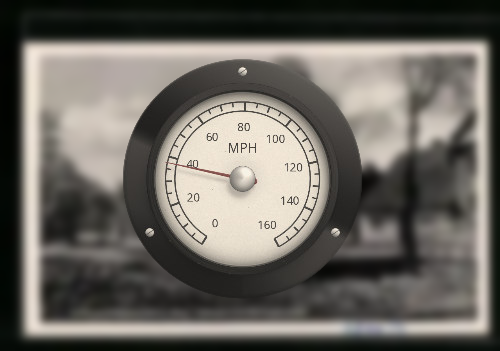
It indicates 37.5mph
